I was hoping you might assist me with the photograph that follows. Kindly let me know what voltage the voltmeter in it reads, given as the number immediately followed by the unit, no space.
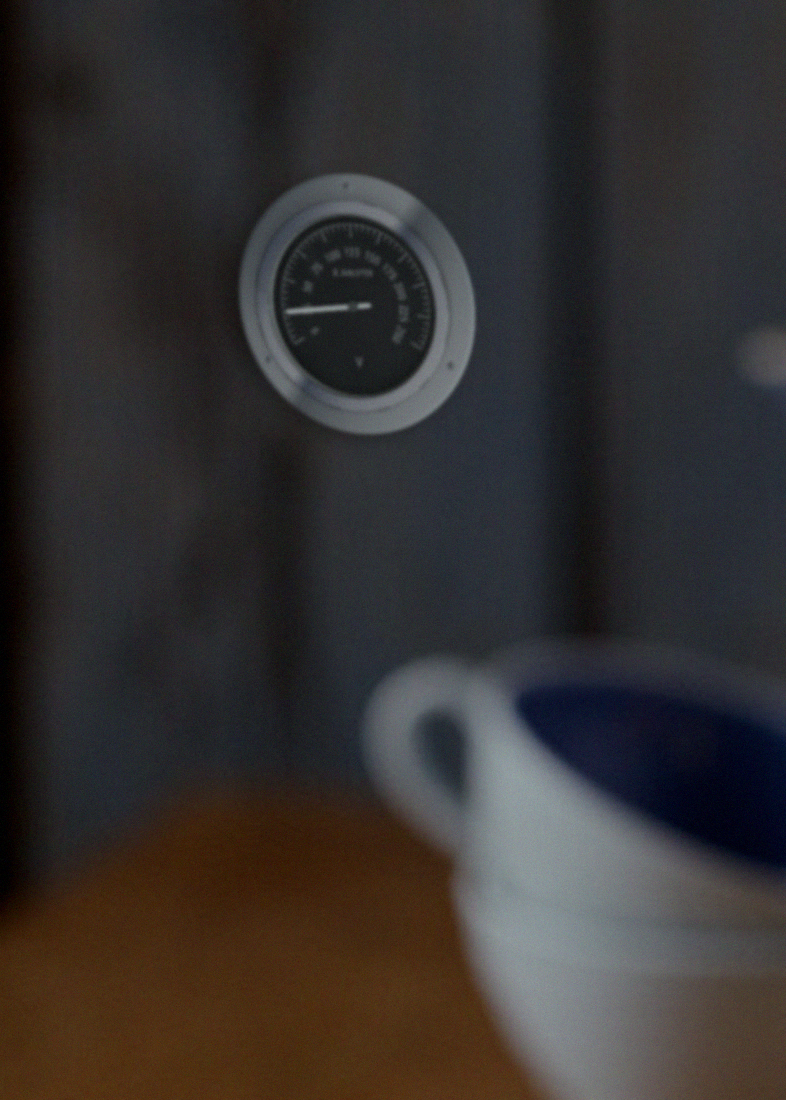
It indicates 25V
